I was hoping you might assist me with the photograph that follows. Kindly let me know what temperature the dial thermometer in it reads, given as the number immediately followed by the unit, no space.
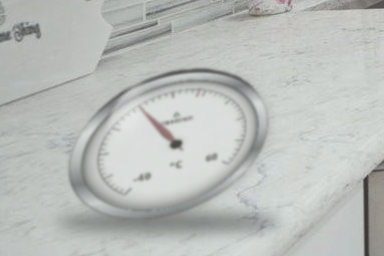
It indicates 0°C
